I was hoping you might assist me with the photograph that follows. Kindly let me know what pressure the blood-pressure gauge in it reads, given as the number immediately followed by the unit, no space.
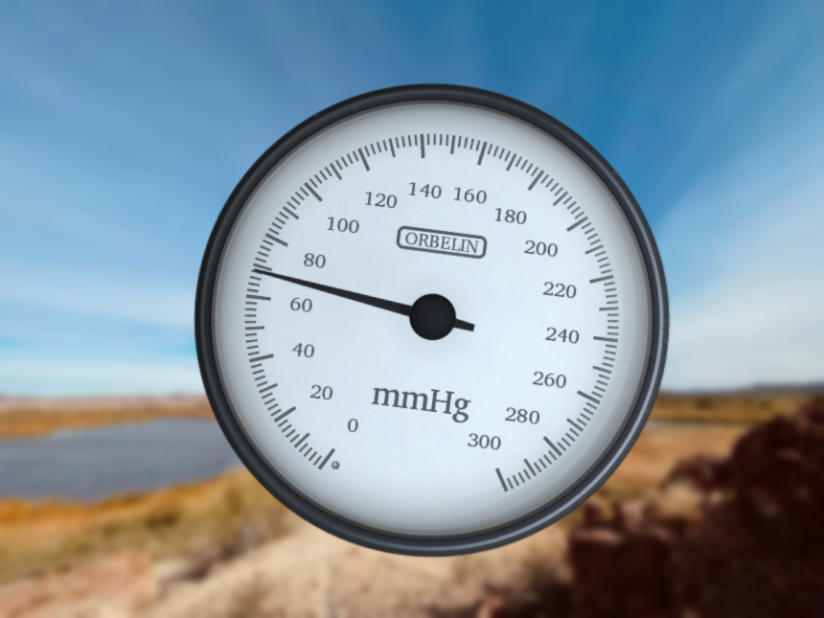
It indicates 68mmHg
